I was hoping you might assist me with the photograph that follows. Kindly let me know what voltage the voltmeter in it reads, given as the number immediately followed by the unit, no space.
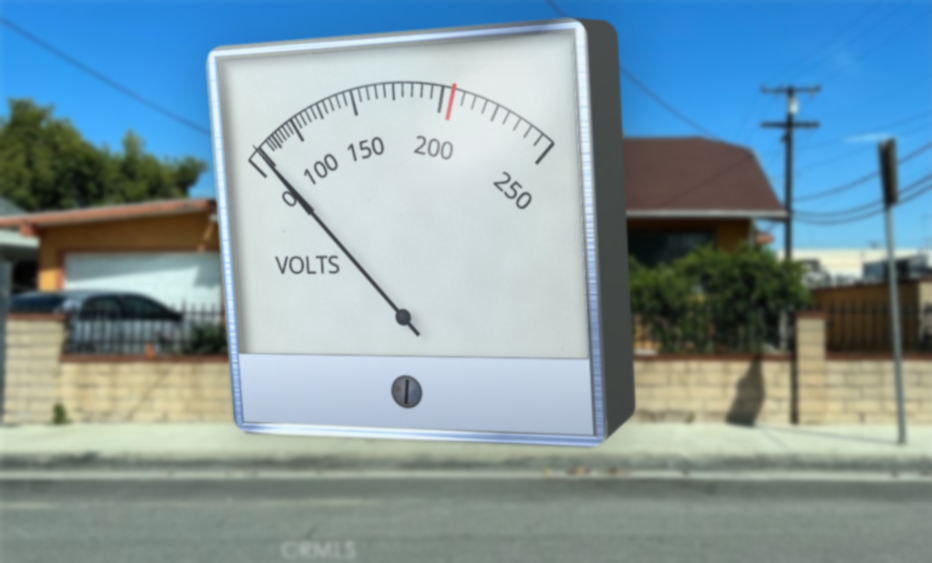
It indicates 50V
